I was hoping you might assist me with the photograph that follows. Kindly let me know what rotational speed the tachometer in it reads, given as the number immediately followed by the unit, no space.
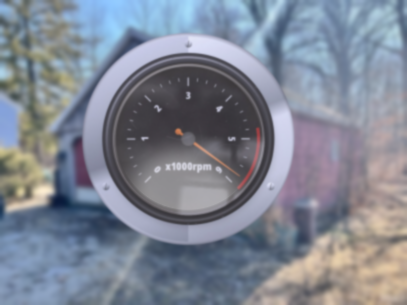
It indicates 5800rpm
